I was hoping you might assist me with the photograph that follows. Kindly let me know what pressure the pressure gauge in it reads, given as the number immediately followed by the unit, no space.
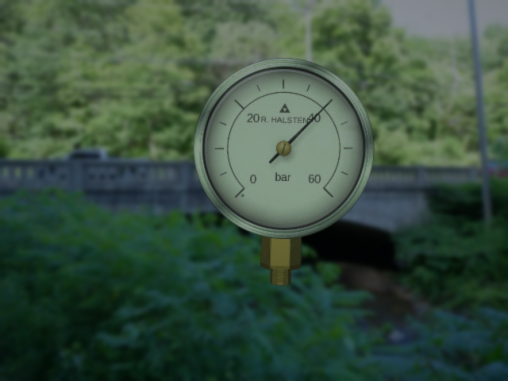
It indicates 40bar
